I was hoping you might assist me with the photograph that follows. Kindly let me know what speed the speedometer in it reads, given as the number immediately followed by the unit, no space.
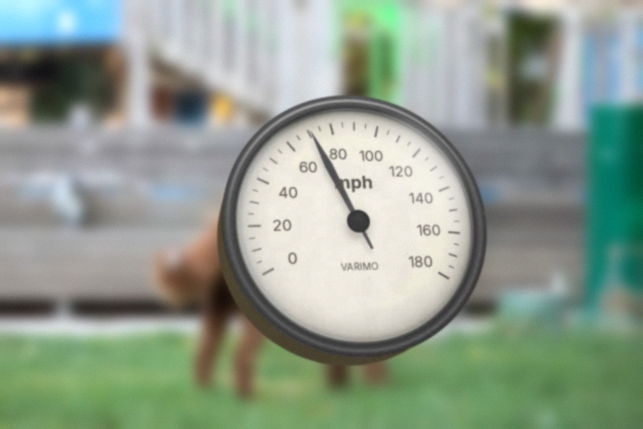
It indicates 70mph
